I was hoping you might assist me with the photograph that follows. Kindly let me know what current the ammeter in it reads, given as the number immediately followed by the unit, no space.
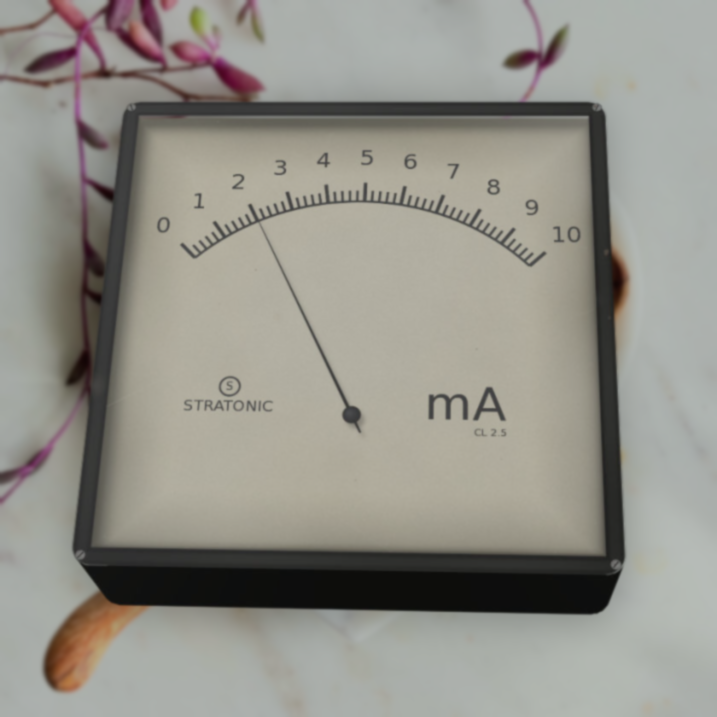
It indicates 2mA
